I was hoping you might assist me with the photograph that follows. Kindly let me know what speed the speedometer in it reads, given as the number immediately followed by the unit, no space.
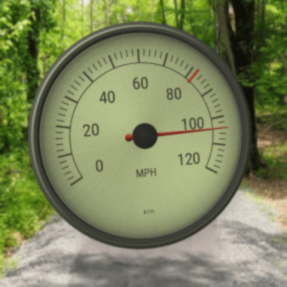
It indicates 104mph
